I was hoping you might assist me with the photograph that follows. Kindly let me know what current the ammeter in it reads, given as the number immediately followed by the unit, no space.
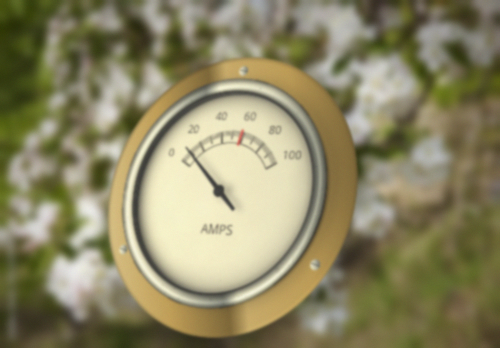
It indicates 10A
